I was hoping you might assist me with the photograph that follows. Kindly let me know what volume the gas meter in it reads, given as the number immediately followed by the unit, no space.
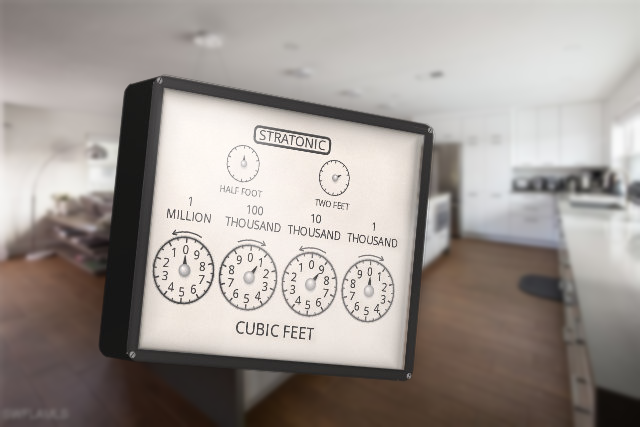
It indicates 9000ft³
